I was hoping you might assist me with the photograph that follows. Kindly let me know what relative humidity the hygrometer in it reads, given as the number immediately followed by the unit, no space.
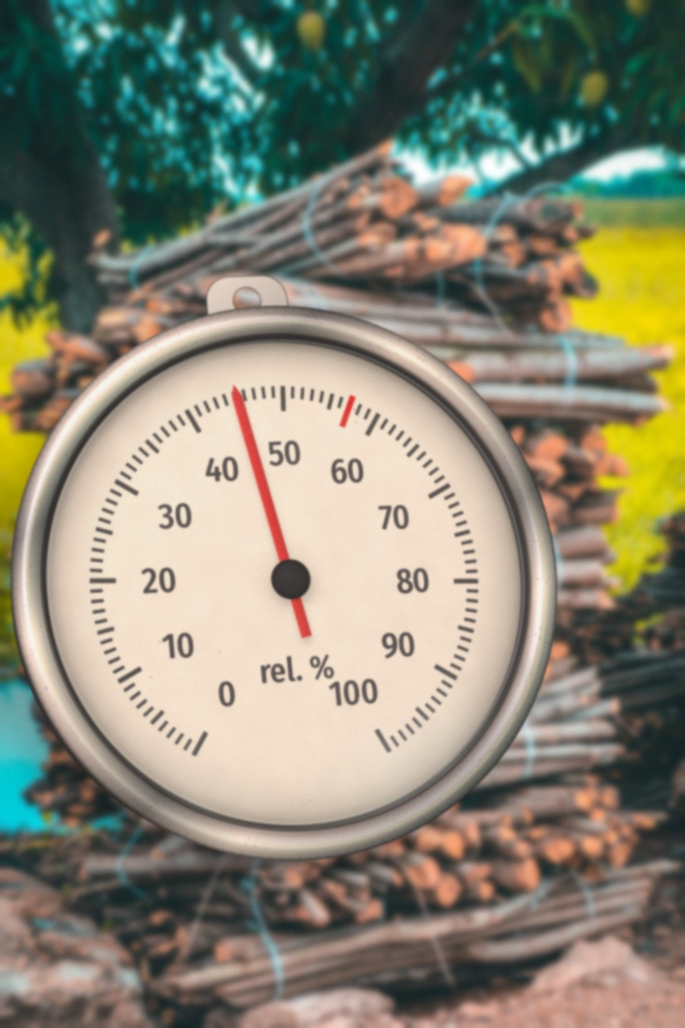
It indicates 45%
